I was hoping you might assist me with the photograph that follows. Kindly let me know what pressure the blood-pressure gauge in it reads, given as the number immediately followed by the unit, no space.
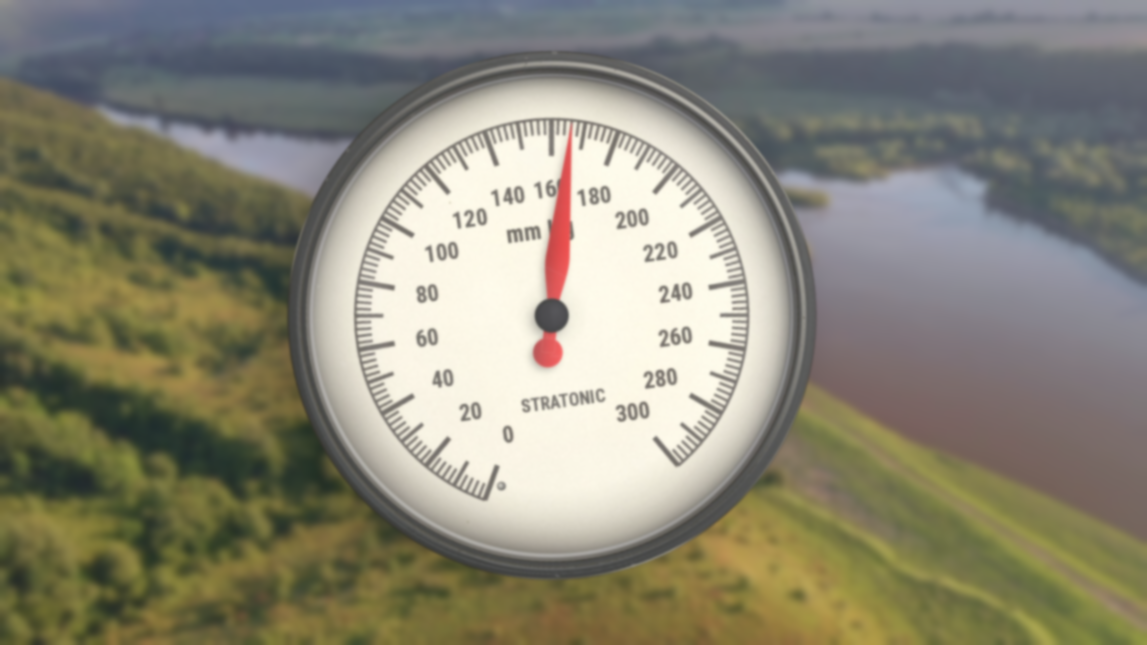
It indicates 166mmHg
